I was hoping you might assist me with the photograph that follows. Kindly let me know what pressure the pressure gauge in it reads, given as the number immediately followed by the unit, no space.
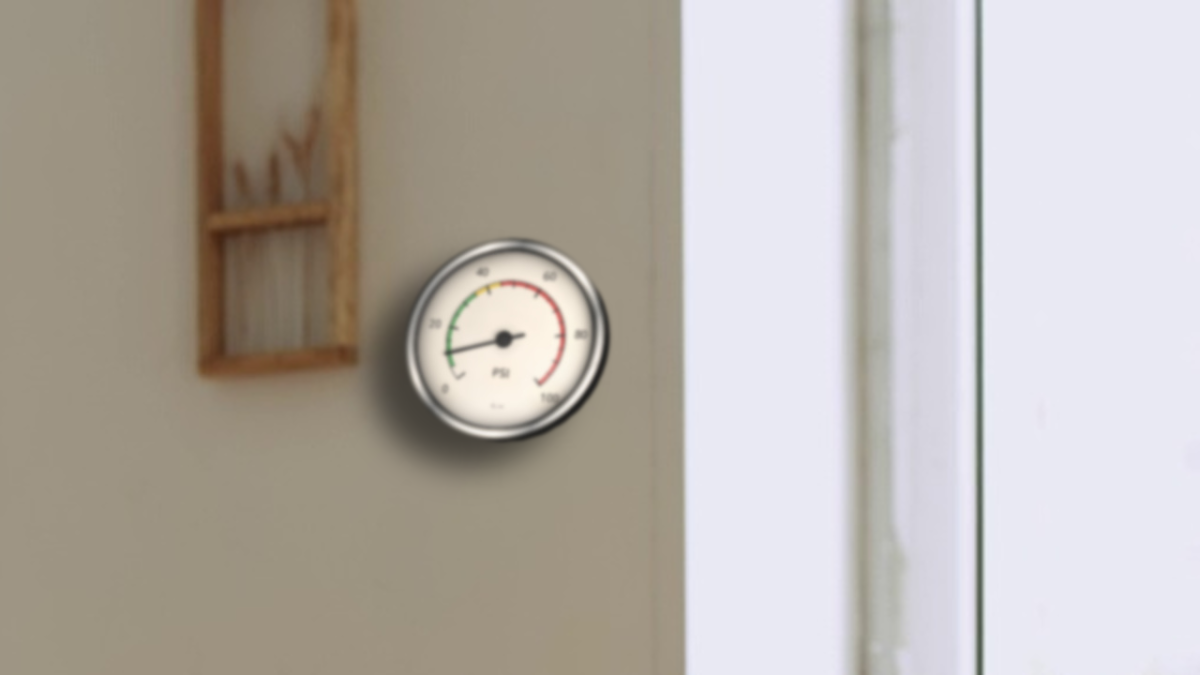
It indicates 10psi
